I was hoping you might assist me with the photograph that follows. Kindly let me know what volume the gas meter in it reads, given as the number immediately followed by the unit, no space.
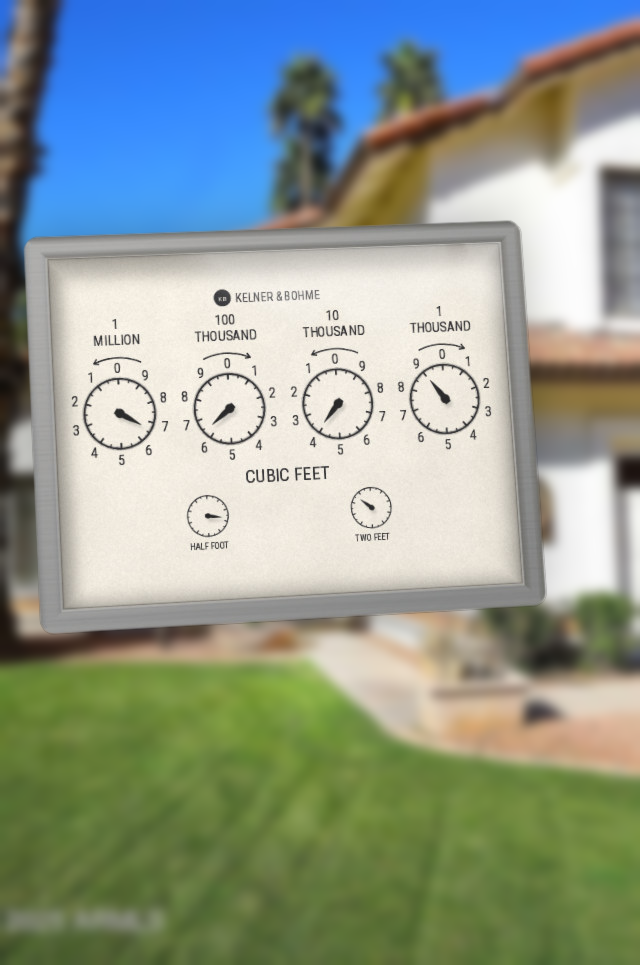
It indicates 663900ft³
